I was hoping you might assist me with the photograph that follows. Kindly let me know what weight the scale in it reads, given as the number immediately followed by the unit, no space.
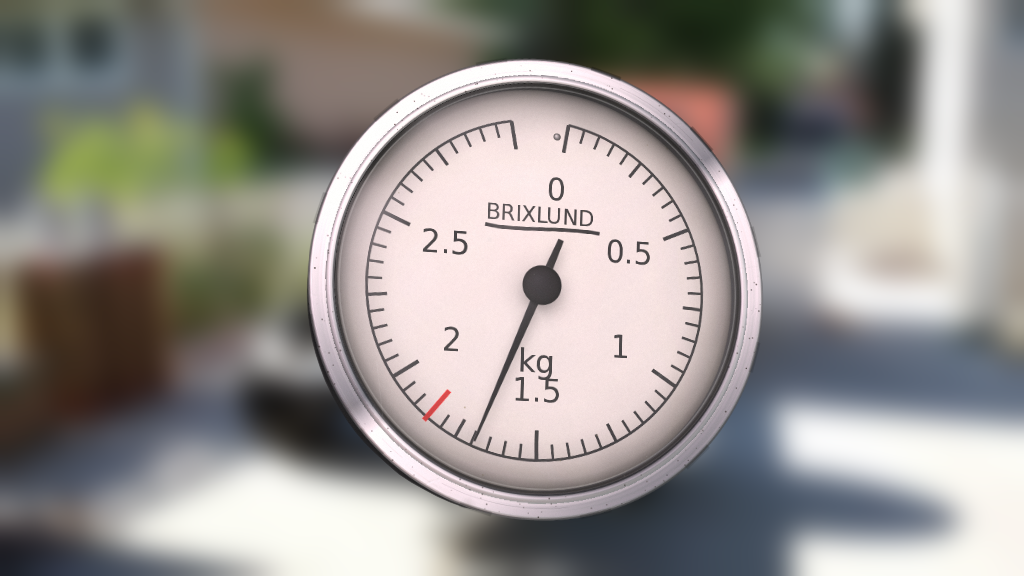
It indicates 1.7kg
